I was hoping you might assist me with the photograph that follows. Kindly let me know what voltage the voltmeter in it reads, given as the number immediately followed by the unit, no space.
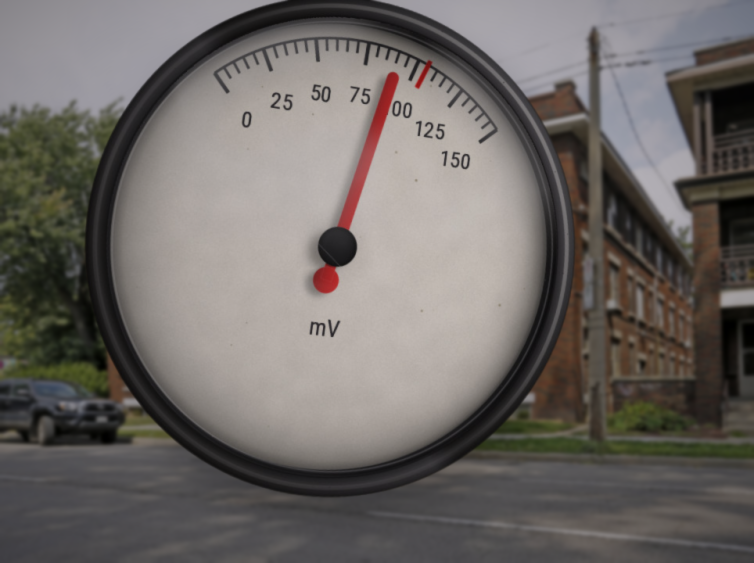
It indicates 90mV
